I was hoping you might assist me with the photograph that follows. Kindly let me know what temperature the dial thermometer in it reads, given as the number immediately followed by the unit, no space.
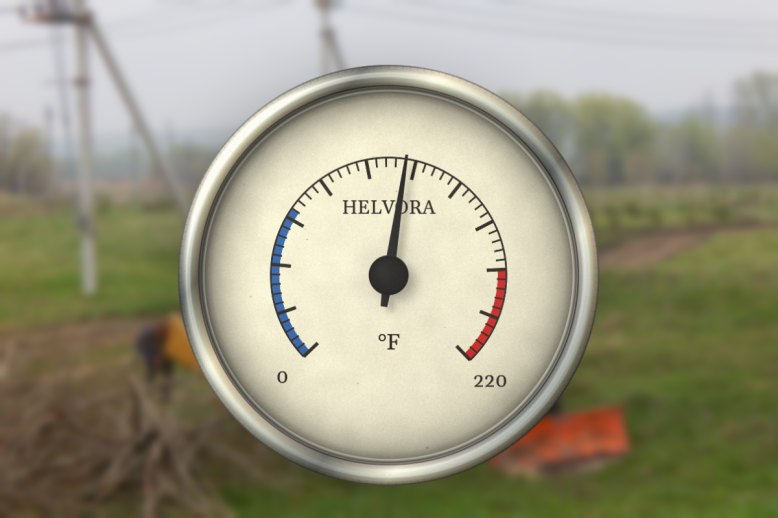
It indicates 116°F
